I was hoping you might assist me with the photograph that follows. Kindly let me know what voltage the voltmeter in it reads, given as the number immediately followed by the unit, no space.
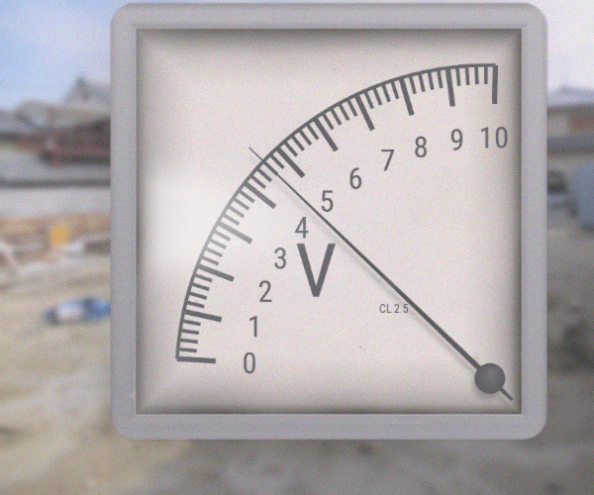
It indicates 4.6V
